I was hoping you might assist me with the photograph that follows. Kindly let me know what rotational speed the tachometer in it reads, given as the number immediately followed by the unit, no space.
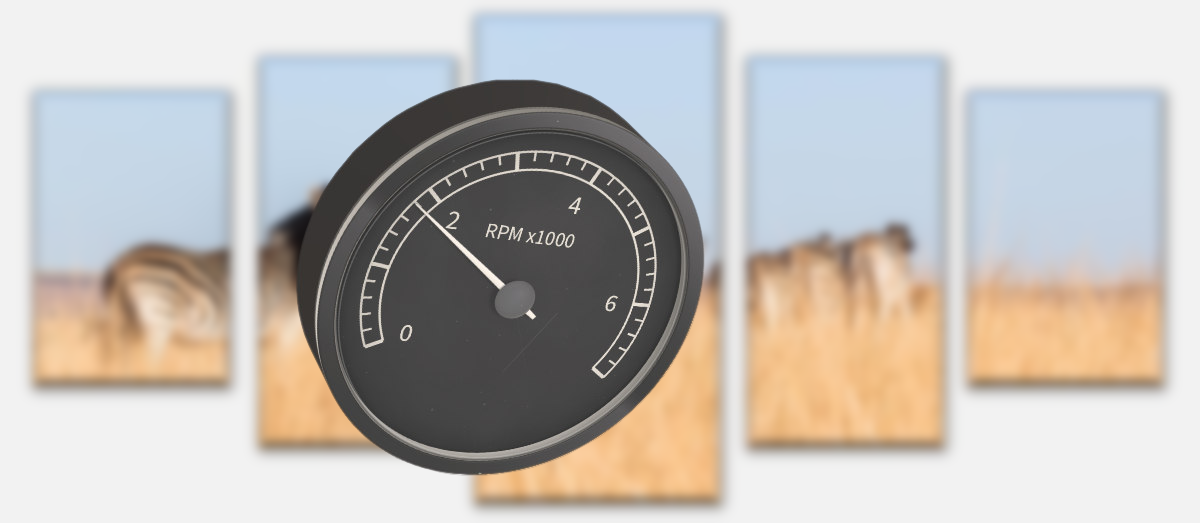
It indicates 1800rpm
